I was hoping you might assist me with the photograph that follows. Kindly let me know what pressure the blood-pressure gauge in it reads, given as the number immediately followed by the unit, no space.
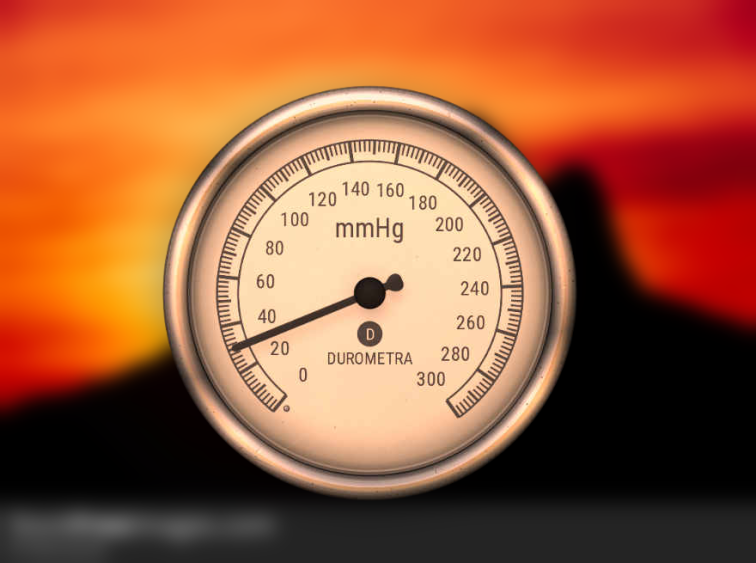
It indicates 30mmHg
